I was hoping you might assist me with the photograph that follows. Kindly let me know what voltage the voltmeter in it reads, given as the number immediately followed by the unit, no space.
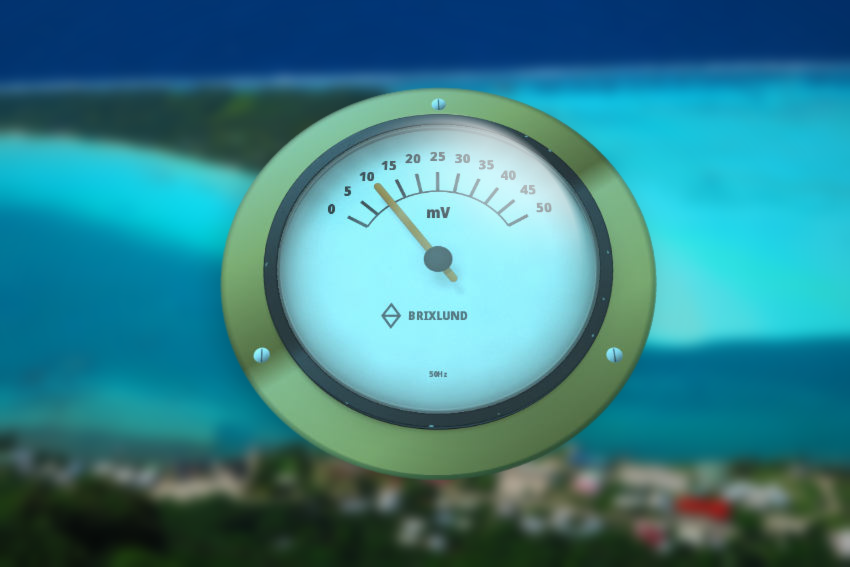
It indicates 10mV
